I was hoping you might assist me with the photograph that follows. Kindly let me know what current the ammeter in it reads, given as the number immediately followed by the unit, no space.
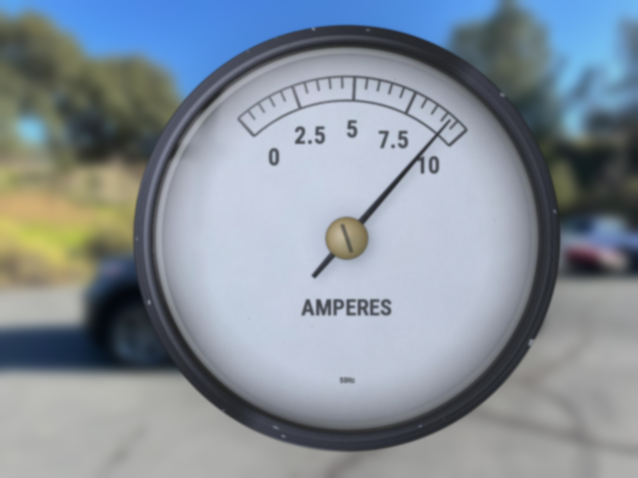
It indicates 9.25A
